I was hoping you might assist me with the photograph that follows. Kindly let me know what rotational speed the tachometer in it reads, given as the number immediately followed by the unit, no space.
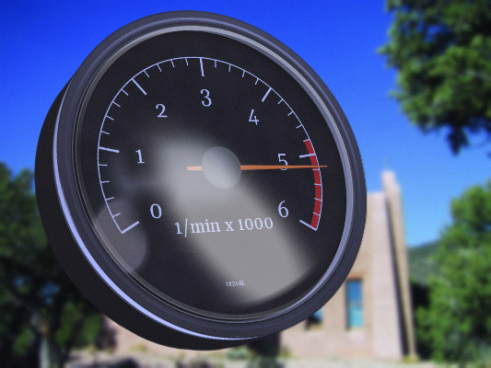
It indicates 5200rpm
